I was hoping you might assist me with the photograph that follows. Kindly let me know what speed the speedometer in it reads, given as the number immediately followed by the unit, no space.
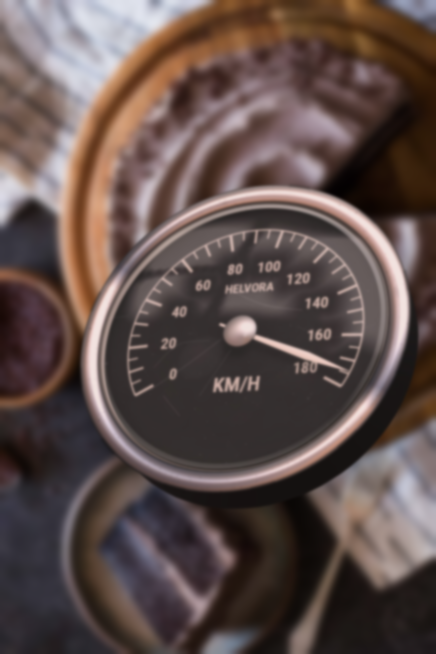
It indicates 175km/h
